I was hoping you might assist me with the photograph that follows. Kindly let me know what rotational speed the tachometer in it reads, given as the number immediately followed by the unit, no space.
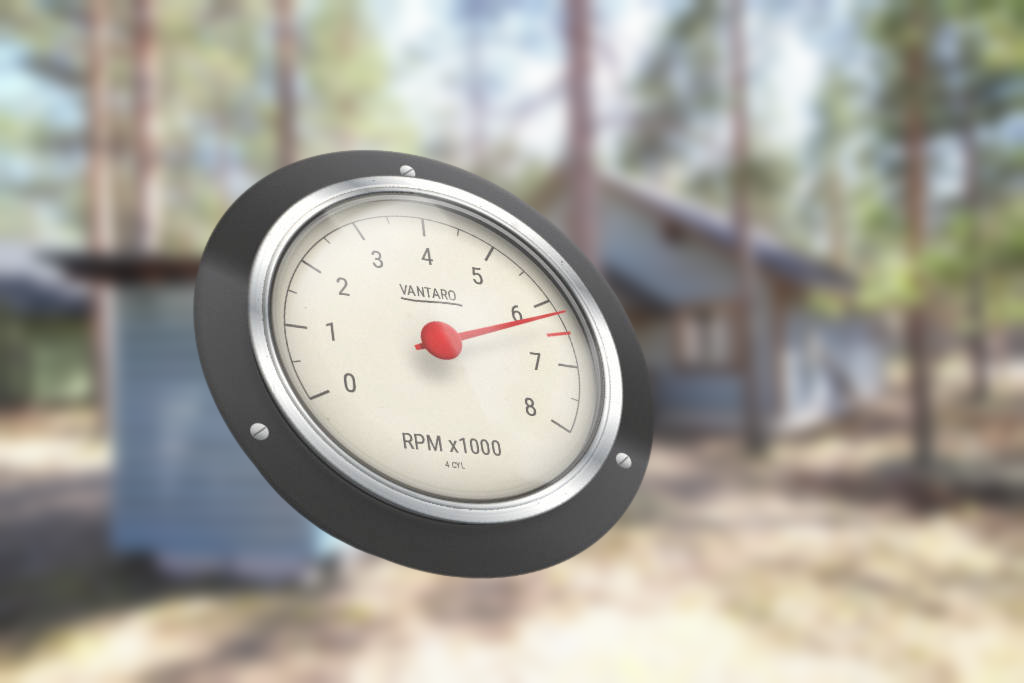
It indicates 6250rpm
